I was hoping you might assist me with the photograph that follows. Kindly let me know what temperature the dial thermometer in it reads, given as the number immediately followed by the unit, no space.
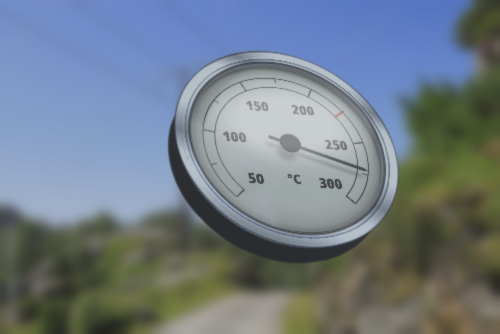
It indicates 275°C
